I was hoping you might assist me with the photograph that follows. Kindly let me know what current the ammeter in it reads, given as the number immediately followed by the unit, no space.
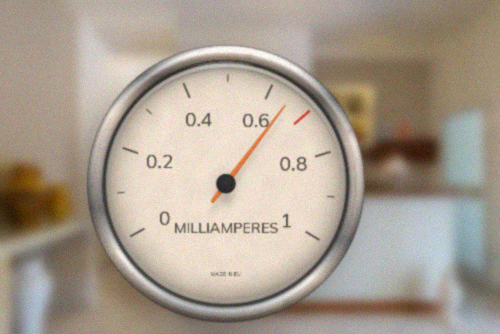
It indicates 0.65mA
